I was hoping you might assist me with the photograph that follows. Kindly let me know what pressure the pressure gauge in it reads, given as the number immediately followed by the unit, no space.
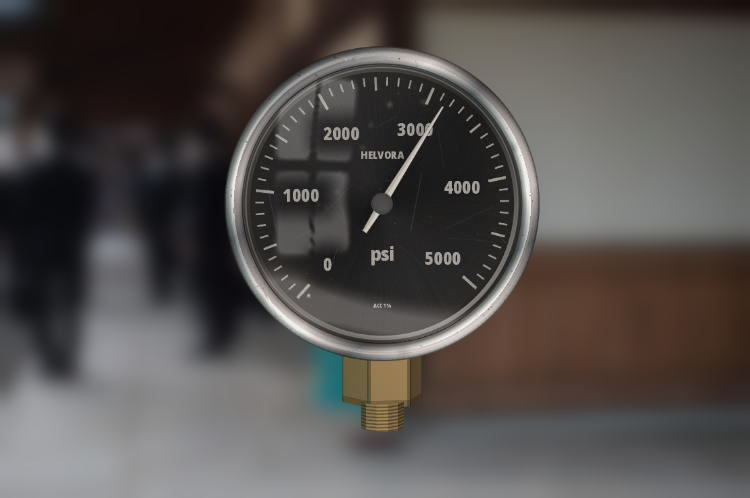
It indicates 3150psi
